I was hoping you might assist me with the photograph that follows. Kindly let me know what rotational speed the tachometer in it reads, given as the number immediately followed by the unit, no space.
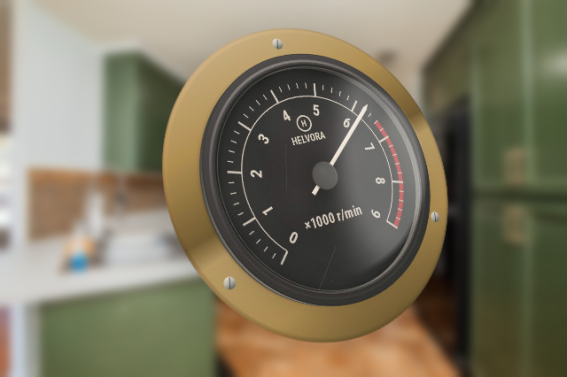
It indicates 6200rpm
